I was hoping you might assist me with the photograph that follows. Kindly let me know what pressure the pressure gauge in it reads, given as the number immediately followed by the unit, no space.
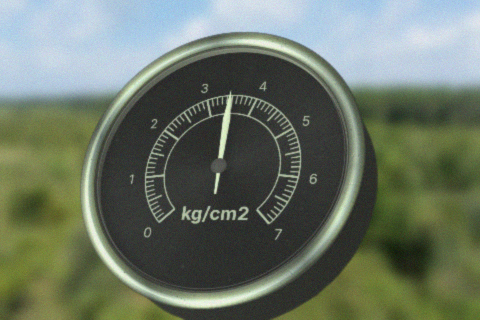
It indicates 3.5kg/cm²
